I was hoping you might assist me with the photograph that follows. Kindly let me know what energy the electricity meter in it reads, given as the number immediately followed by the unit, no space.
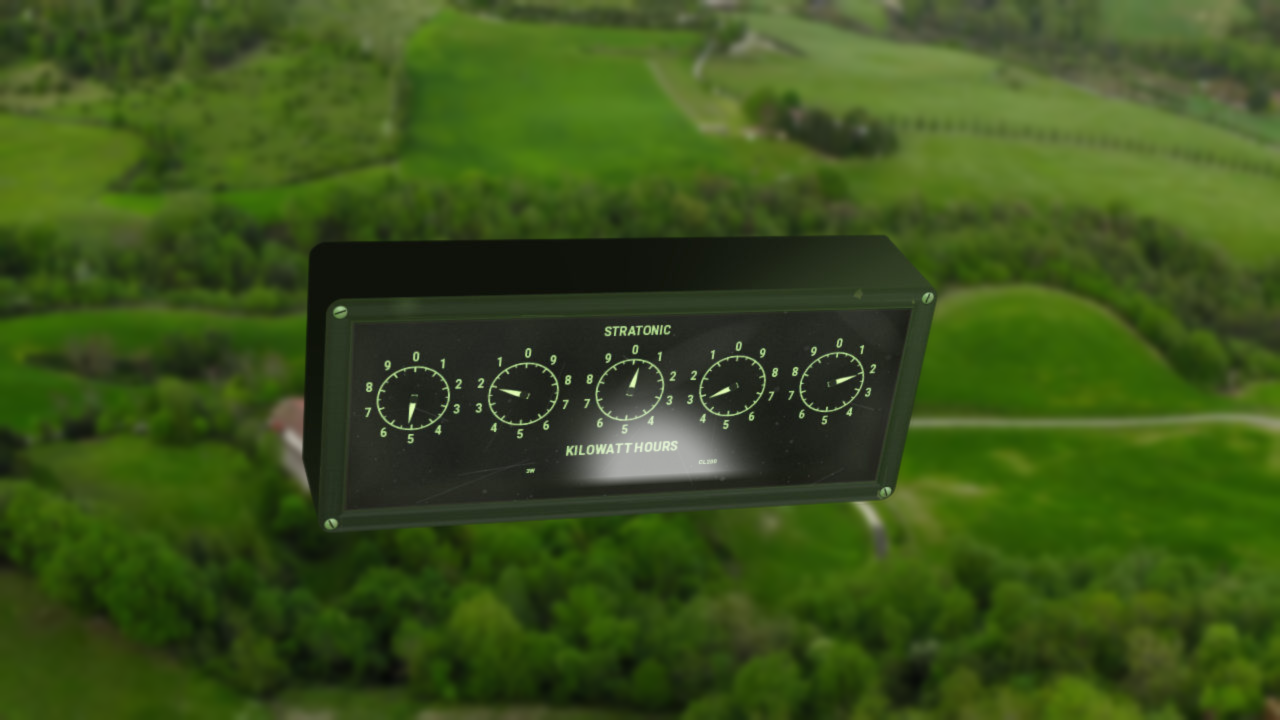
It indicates 52032kWh
